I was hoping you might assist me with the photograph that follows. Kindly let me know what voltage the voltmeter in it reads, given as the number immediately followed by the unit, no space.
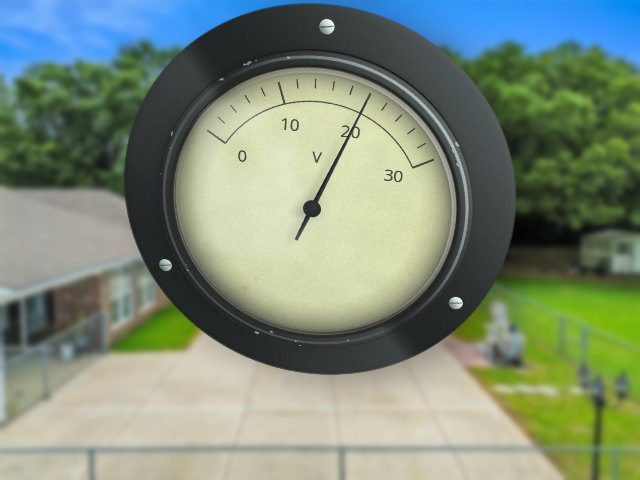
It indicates 20V
